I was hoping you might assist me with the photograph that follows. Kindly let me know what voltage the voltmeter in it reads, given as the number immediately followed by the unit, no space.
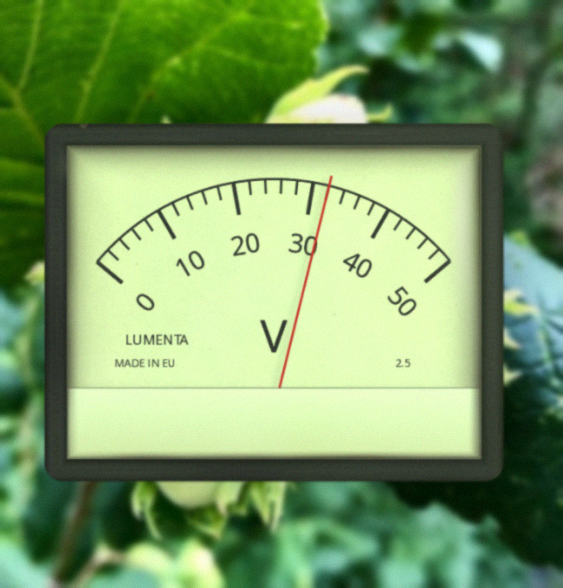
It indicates 32V
